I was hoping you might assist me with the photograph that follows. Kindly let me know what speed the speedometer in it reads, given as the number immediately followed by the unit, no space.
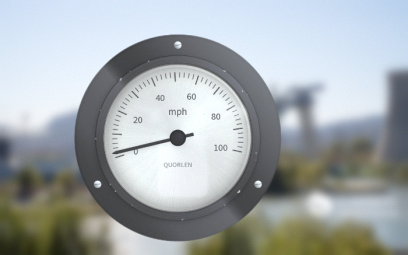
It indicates 2mph
